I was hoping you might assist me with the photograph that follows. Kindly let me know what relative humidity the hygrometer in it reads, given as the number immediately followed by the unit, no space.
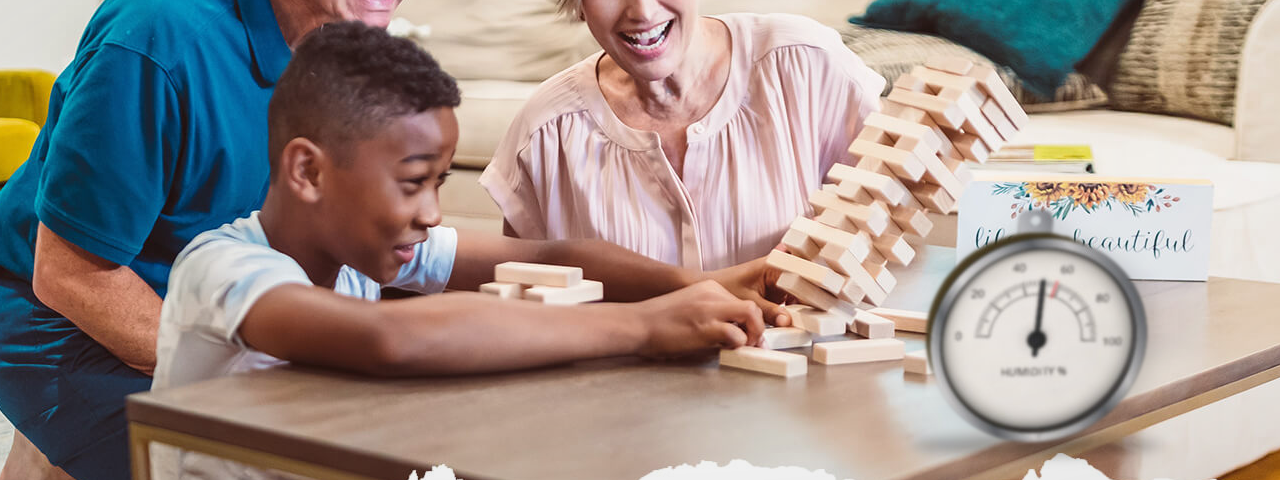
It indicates 50%
